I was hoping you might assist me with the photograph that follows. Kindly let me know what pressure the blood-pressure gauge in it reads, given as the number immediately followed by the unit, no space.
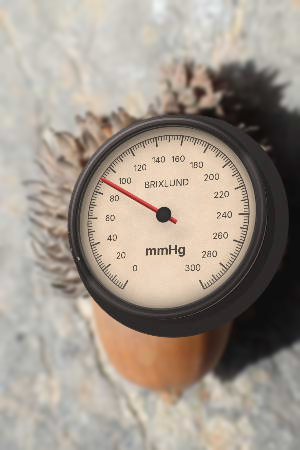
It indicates 90mmHg
